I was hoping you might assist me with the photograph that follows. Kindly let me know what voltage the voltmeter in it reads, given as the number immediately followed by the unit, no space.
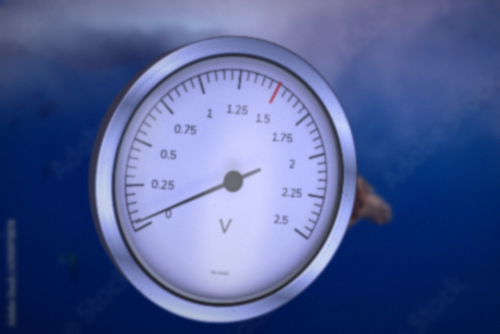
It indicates 0.05V
